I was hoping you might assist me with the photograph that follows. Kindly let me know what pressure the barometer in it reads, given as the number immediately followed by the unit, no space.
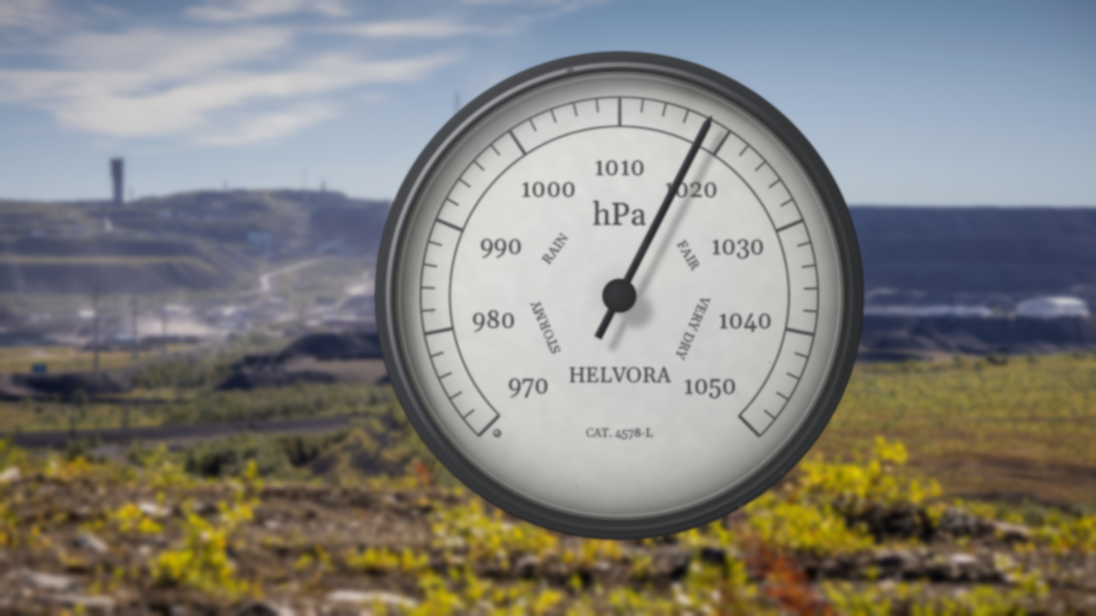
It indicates 1018hPa
